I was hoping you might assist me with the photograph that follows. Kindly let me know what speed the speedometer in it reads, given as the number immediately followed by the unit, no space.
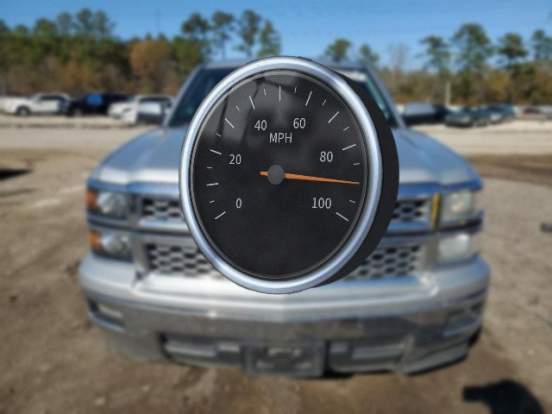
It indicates 90mph
